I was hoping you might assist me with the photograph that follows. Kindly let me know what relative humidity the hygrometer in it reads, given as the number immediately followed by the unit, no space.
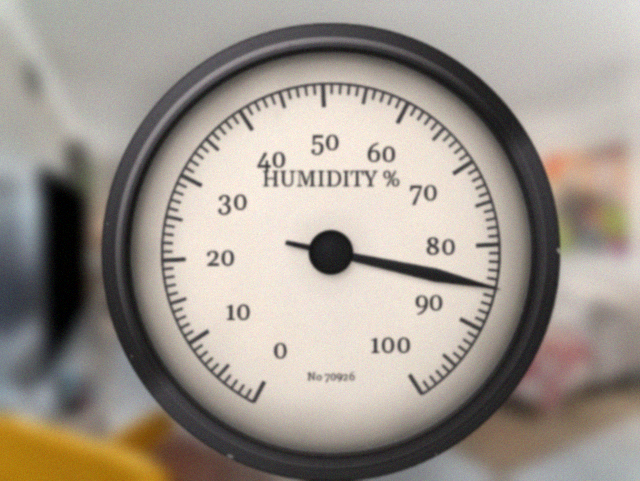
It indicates 85%
